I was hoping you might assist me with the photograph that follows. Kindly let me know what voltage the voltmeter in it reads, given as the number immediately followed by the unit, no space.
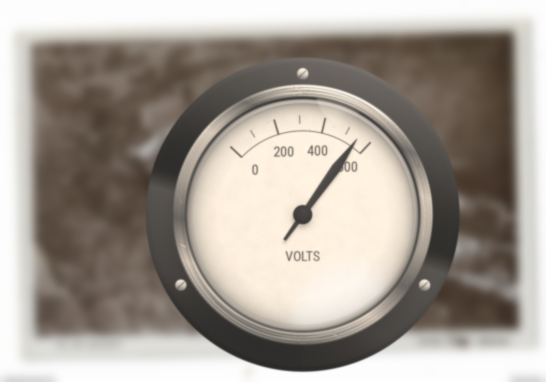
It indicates 550V
